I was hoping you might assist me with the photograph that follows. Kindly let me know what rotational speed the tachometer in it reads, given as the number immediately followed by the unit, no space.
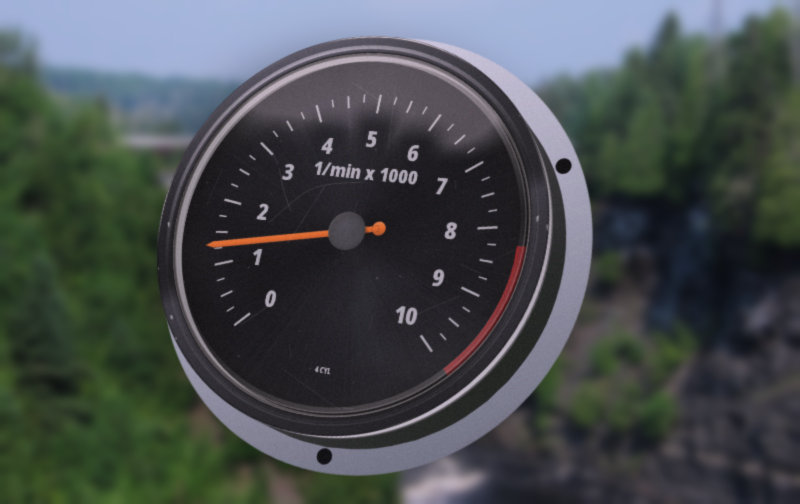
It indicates 1250rpm
